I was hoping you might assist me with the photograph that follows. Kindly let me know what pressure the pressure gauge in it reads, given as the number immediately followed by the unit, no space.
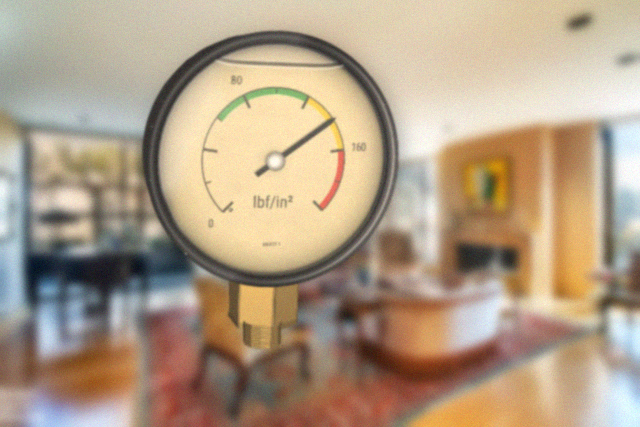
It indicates 140psi
